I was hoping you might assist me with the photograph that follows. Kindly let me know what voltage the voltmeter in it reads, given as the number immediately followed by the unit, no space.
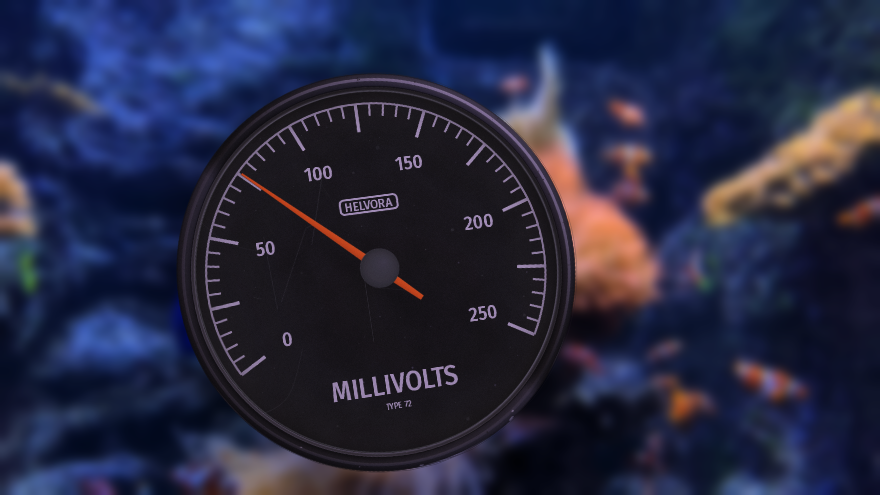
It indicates 75mV
